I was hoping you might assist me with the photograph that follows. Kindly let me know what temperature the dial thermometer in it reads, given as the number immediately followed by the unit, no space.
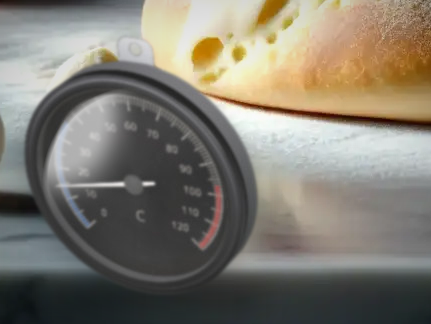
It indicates 15°C
